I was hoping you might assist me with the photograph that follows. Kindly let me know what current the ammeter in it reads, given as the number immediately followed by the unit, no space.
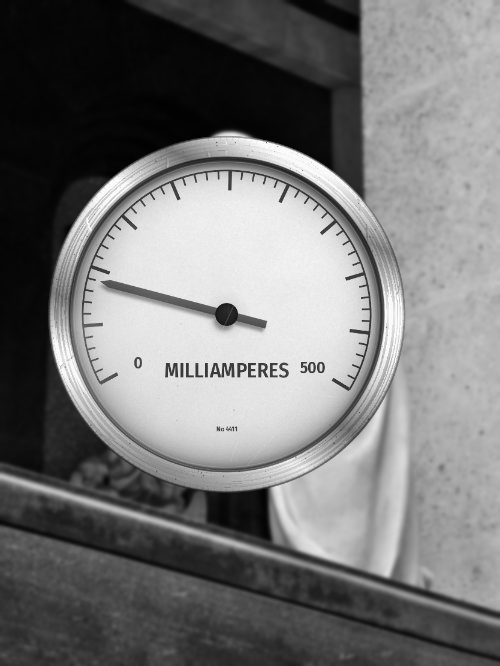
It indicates 90mA
